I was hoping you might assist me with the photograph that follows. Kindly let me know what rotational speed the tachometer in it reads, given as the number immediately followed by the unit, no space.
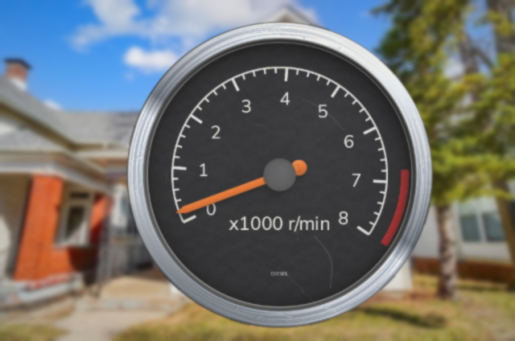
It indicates 200rpm
